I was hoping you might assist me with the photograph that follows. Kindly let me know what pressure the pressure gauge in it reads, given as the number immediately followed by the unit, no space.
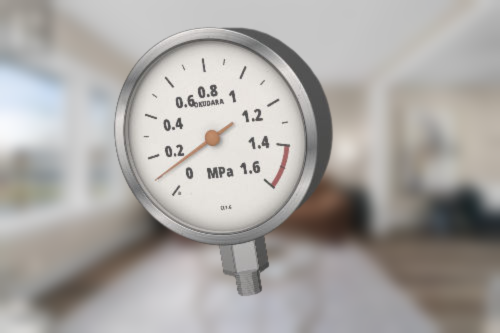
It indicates 0.1MPa
